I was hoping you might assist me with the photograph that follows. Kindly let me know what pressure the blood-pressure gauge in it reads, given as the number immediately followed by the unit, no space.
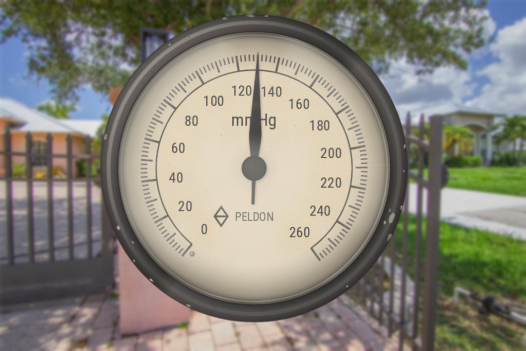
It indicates 130mmHg
